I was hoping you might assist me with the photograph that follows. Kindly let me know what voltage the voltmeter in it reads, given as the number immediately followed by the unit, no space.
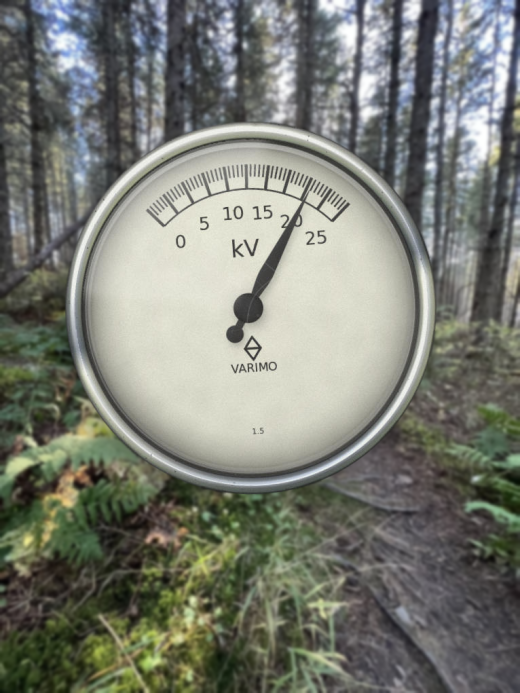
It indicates 20.5kV
